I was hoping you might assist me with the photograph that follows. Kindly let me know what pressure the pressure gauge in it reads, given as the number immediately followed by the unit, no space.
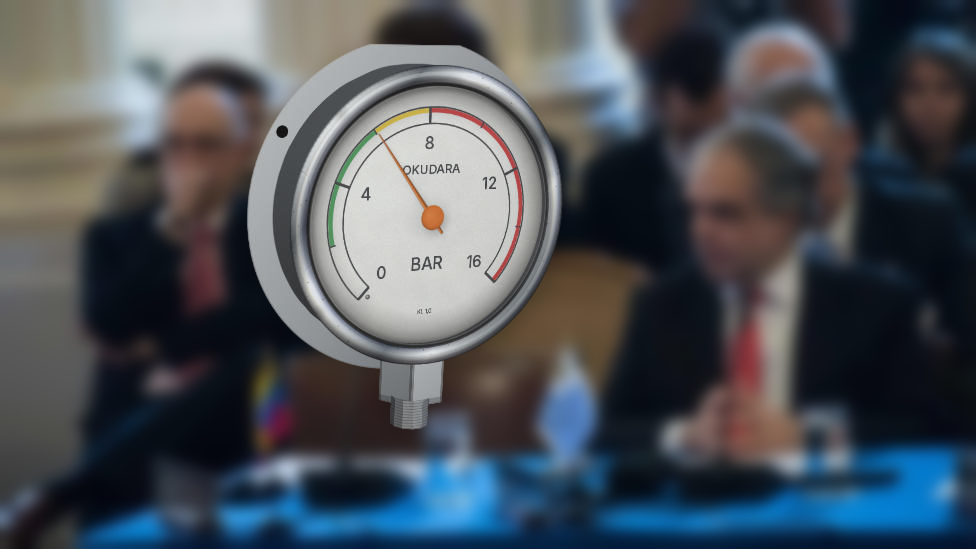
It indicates 6bar
